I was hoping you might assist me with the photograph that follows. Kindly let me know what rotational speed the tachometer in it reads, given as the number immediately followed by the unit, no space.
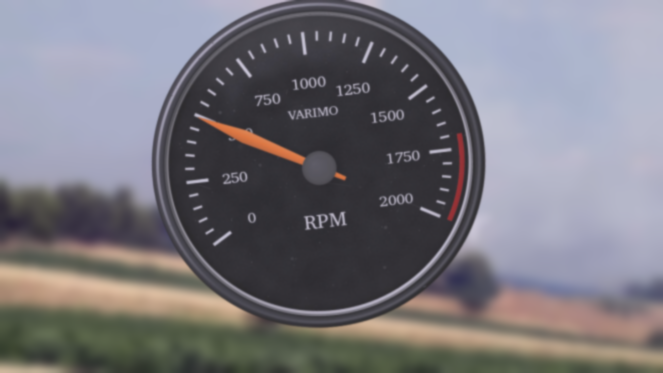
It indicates 500rpm
